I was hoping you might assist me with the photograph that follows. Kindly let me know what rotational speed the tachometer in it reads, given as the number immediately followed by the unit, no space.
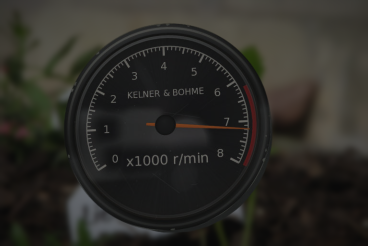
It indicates 7200rpm
